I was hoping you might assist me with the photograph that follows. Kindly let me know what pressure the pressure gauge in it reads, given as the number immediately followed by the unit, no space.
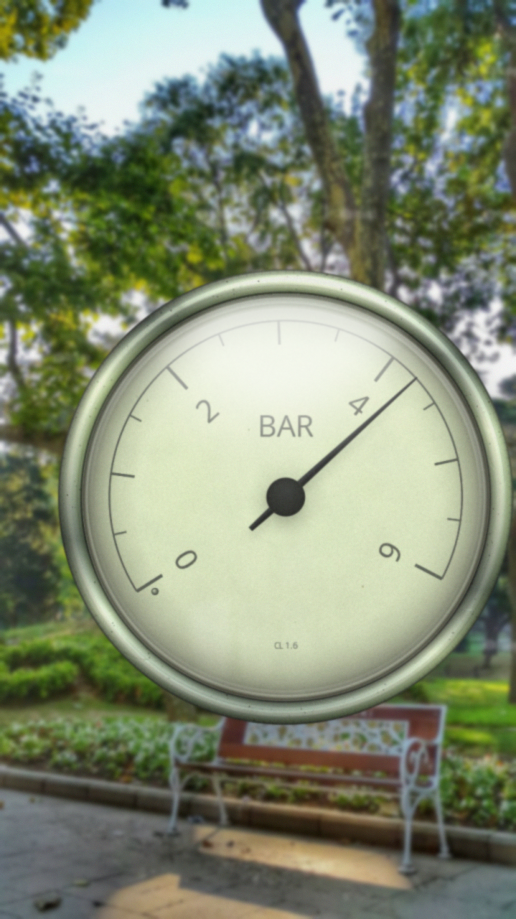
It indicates 4.25bar
